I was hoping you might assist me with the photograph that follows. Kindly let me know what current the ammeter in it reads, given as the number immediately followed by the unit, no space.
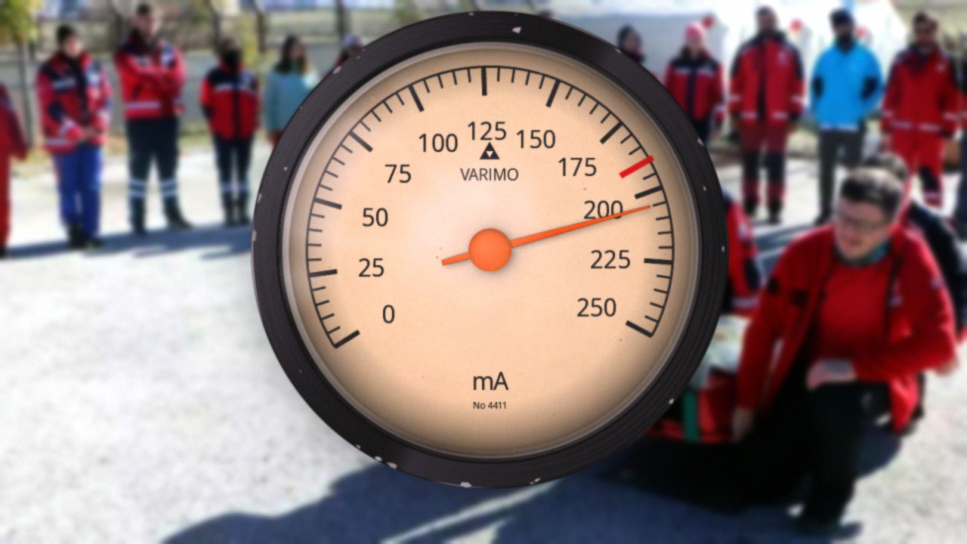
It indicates 205mA
